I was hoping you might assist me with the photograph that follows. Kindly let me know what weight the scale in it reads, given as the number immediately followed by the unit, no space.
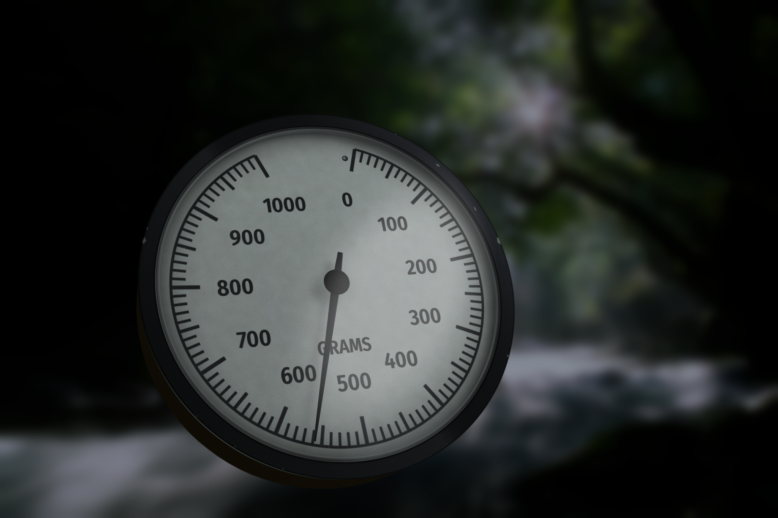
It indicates 560g
